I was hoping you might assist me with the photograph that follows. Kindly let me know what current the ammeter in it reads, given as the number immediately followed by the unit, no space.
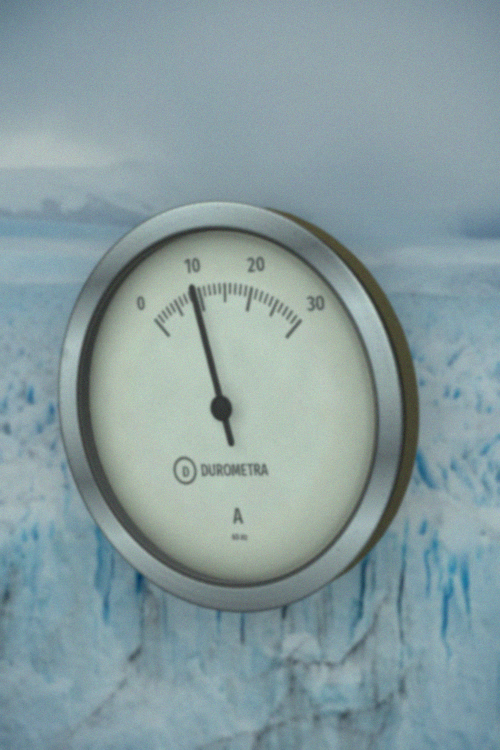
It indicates 10A
